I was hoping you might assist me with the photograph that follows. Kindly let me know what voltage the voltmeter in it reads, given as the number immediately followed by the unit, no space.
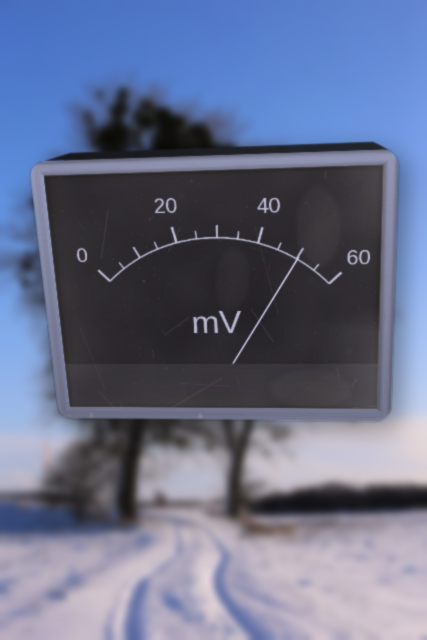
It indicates 50mV
